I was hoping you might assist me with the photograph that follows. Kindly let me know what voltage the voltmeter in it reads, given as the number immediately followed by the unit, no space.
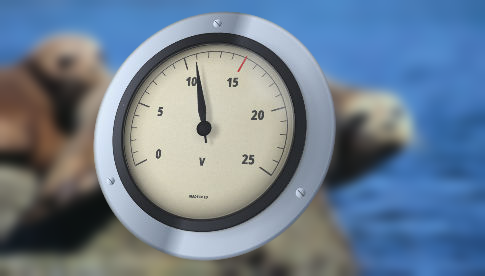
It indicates 11V
